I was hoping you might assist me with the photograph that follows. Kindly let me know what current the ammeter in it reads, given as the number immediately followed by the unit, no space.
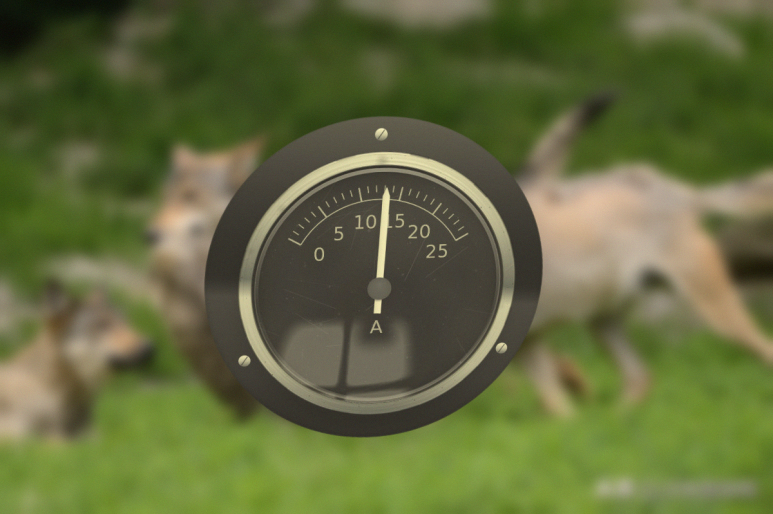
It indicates 13A
